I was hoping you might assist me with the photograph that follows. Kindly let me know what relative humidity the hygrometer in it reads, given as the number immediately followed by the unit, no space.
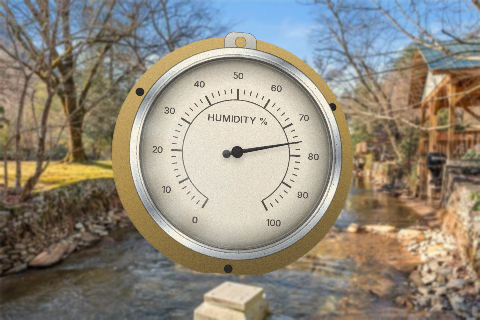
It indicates 76%
